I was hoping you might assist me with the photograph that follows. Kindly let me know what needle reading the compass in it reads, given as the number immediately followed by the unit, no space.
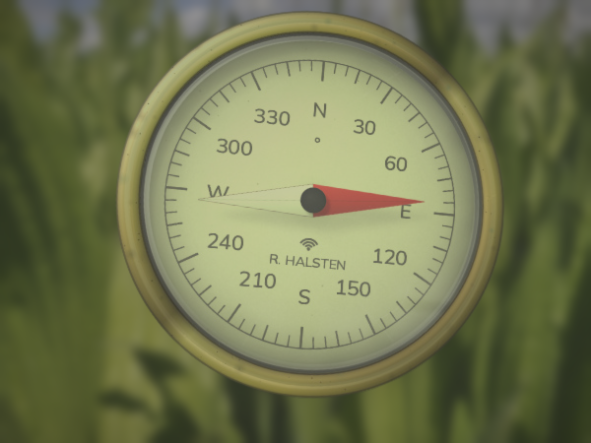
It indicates 85°
